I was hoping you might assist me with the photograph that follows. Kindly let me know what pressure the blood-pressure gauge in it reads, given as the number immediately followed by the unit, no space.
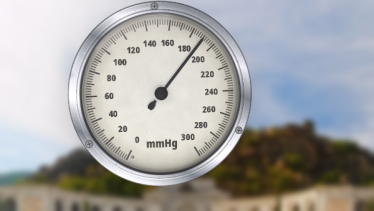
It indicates 190mmHg
